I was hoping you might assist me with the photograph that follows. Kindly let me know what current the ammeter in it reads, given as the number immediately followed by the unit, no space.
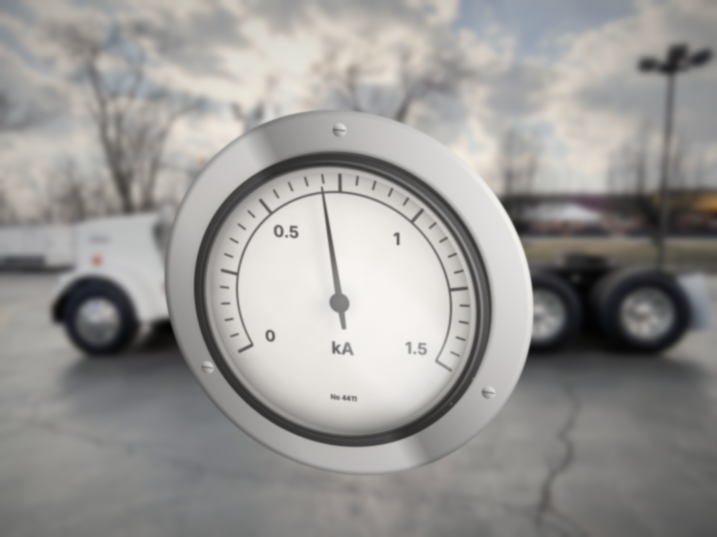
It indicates 0.7kA
